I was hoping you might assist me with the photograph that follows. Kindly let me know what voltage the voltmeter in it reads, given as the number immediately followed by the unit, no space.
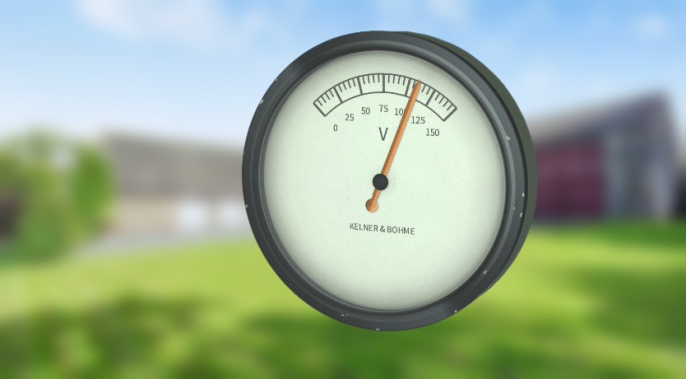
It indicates 110V
